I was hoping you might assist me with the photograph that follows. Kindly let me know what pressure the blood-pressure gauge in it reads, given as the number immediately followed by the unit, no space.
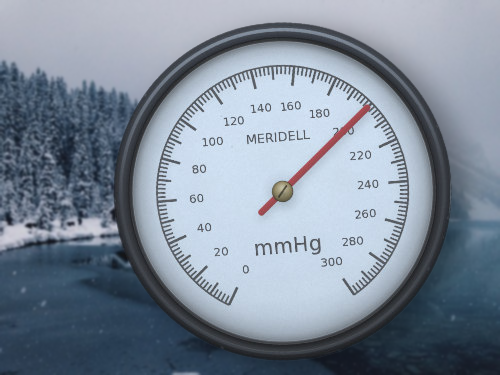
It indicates 200mmHg
